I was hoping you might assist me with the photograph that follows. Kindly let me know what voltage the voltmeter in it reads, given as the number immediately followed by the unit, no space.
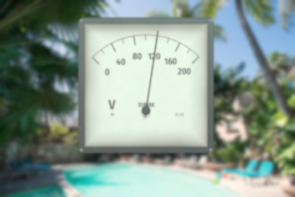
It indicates 120V
